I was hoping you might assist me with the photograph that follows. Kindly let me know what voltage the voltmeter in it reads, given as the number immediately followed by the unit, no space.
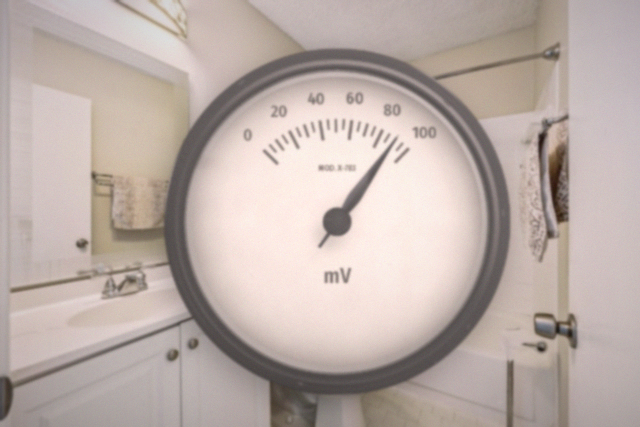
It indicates 90mV
